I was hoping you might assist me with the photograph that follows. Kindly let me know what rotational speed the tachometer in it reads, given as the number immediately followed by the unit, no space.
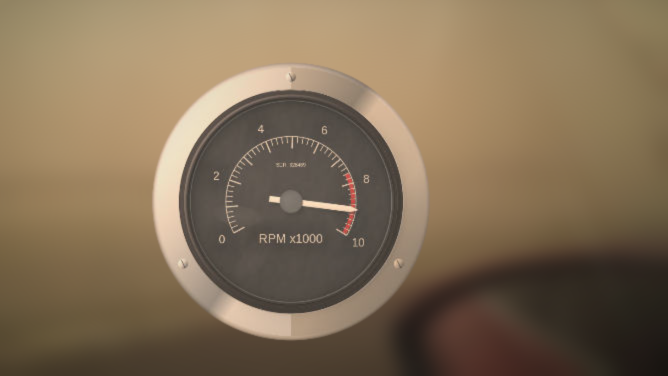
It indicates 9000rpm
